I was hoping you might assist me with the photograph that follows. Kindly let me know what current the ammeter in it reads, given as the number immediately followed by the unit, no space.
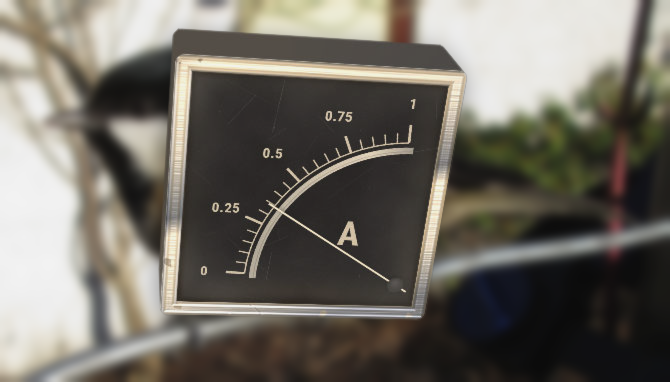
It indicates 0.35A
